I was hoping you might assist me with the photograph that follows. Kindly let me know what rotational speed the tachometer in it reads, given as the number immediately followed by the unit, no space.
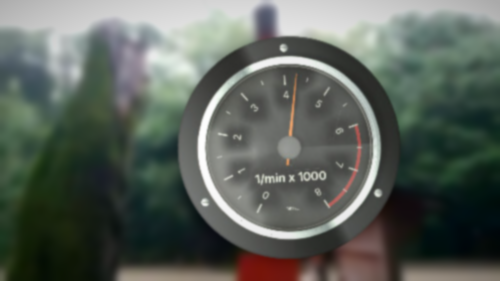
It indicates 4250rpm
